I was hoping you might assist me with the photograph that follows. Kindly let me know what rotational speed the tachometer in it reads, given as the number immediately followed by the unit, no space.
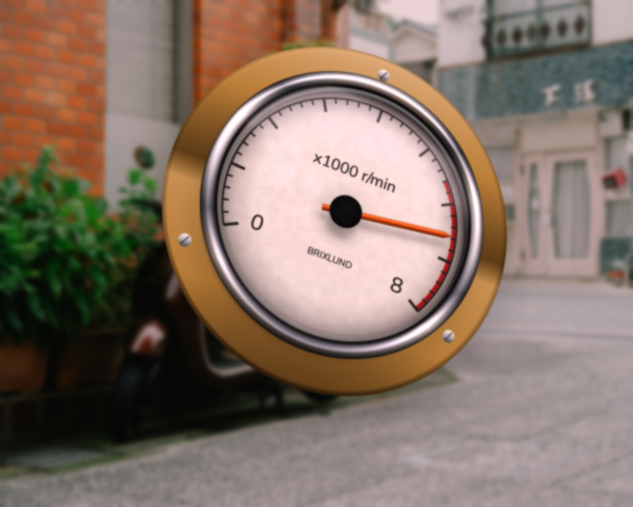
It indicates 6600rpm
